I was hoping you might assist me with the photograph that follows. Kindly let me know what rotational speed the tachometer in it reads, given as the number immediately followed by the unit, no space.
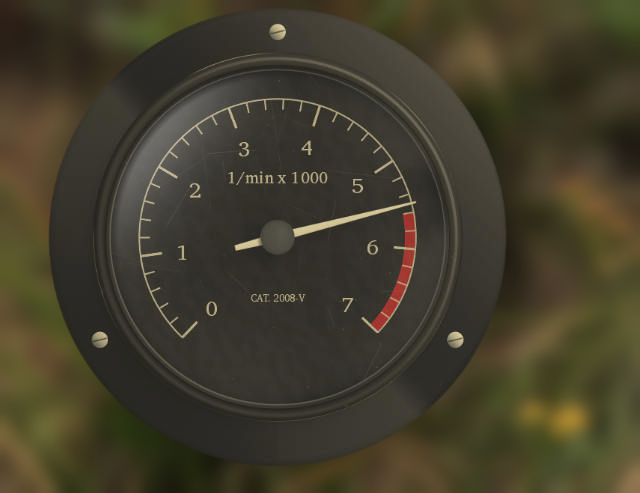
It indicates 5500rpm
